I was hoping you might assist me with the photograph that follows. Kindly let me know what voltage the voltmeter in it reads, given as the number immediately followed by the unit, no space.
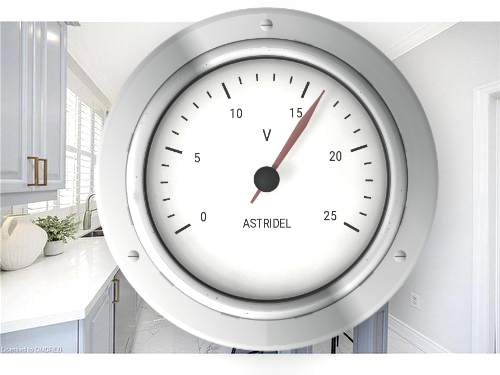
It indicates 16V
